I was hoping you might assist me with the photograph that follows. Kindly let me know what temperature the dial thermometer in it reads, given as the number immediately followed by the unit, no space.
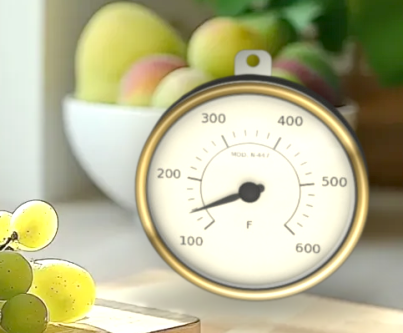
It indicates 140°F
